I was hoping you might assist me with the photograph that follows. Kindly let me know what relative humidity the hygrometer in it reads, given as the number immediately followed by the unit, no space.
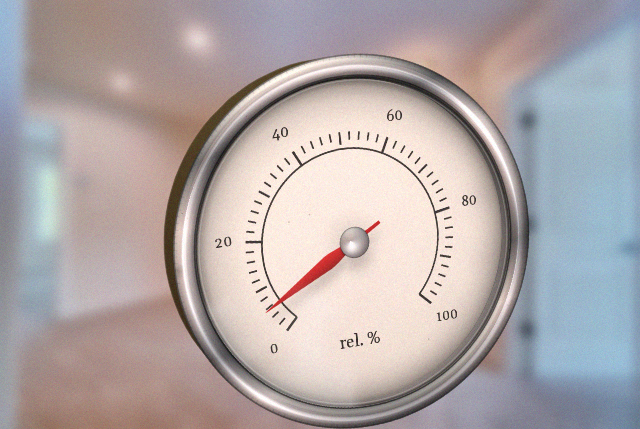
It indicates 6%
